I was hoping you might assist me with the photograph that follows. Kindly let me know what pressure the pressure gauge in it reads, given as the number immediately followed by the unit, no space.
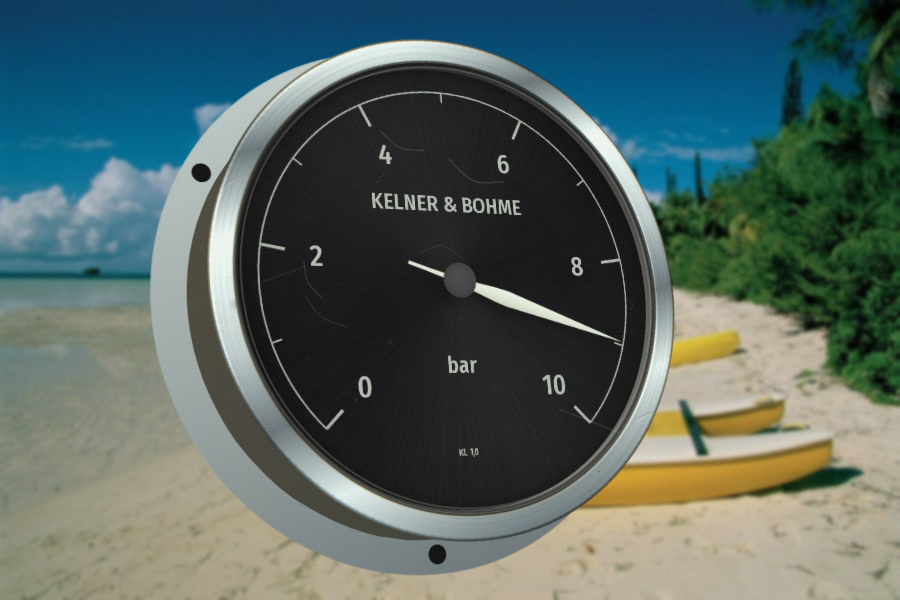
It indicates 9bar
